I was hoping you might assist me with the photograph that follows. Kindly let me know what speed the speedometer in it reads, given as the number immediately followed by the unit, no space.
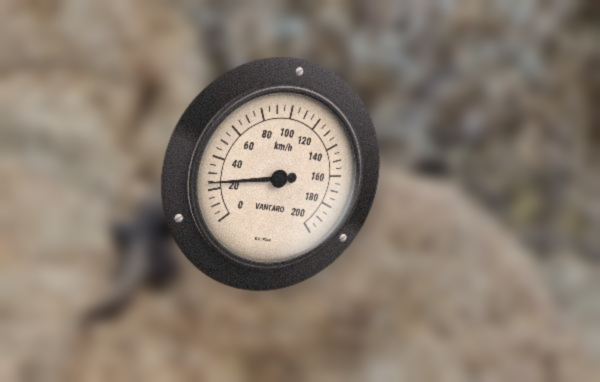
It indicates 25km/h
